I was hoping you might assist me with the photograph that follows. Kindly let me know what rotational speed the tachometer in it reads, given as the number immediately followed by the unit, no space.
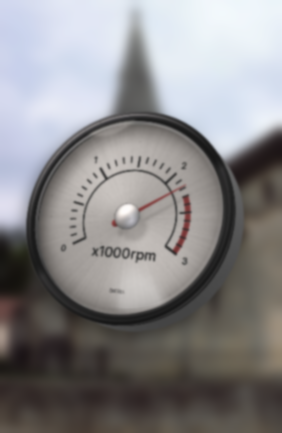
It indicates 2200rpm
